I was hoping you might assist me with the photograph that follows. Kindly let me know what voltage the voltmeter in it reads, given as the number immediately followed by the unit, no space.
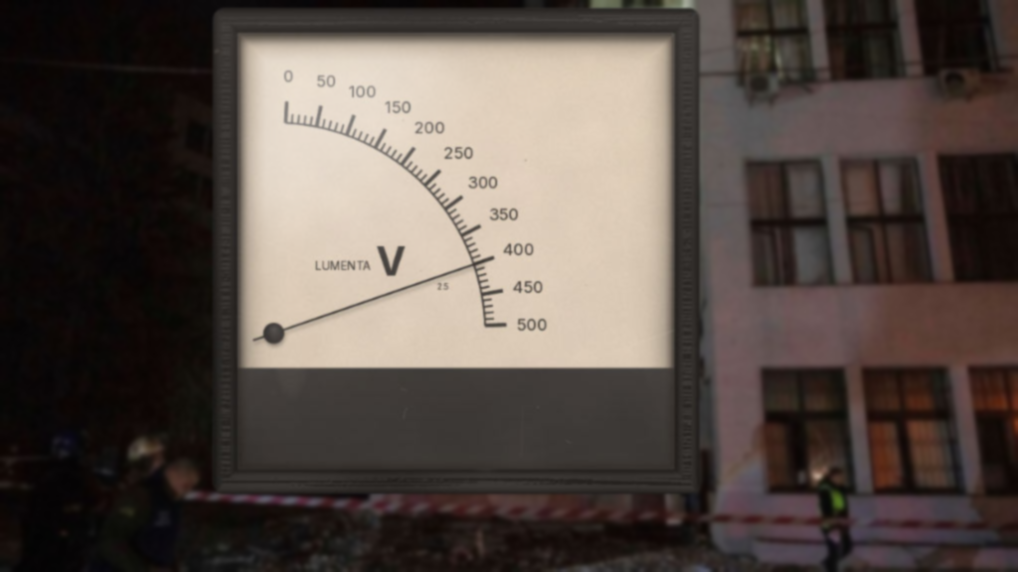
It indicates 400V
